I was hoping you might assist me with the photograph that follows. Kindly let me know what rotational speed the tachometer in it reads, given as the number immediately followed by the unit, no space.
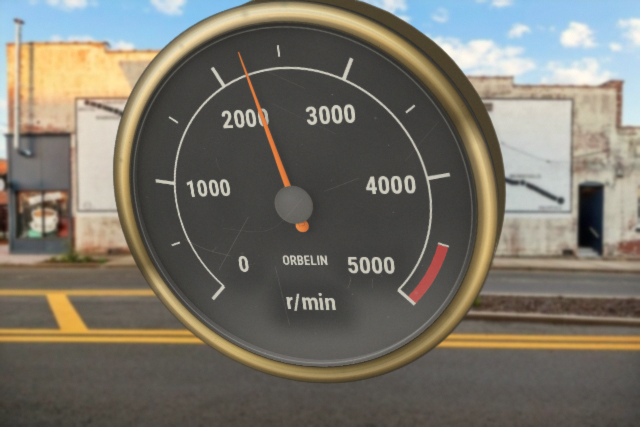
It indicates 2250rpm
